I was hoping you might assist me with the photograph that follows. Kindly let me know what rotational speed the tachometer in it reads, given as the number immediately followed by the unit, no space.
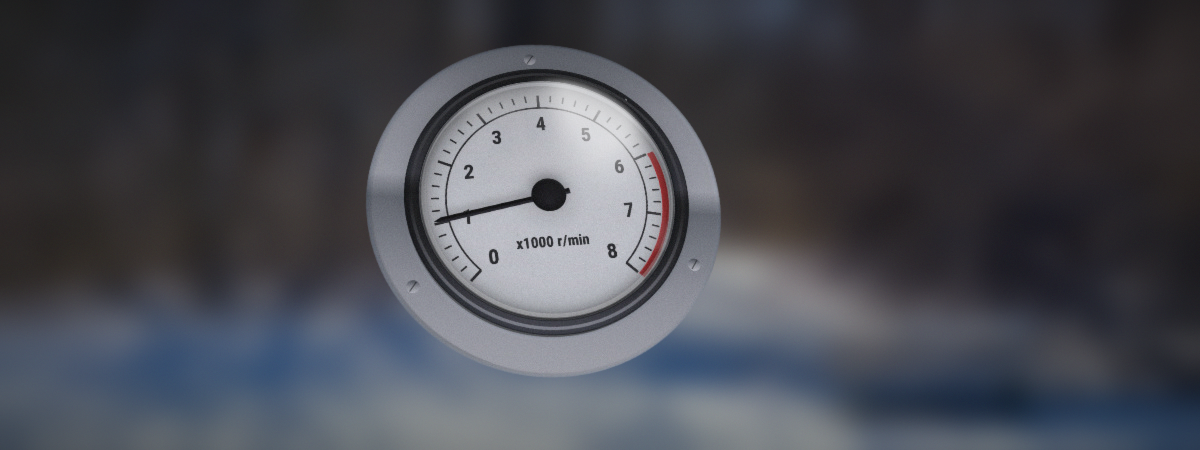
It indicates 1000rpm
